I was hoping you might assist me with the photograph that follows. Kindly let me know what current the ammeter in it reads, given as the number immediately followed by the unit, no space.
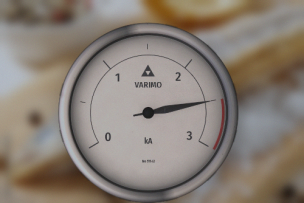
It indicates 2.5kA
